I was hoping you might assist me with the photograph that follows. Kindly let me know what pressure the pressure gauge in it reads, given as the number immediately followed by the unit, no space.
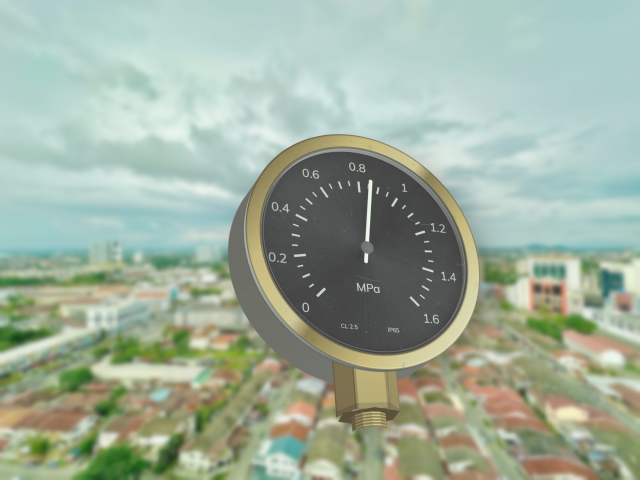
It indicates 0.85MPa
